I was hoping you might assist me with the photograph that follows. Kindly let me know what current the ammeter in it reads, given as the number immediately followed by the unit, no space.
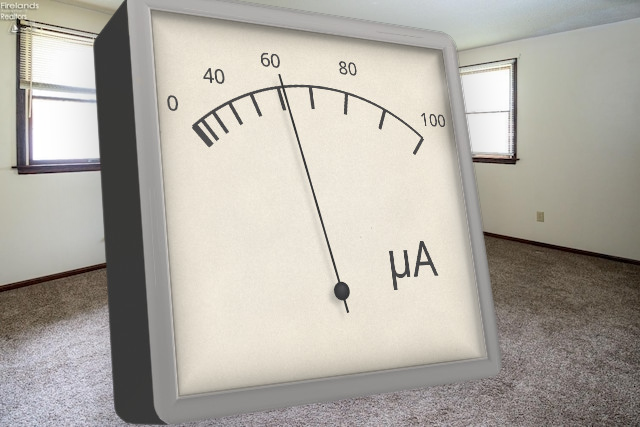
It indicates 60µA
